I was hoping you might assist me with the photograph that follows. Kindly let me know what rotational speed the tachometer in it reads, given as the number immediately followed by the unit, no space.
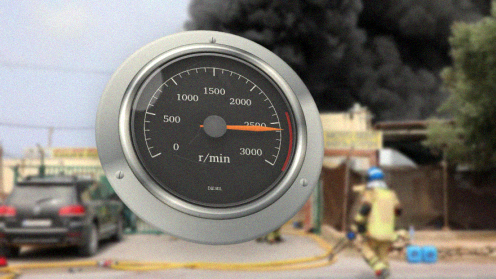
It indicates 2600rpm
